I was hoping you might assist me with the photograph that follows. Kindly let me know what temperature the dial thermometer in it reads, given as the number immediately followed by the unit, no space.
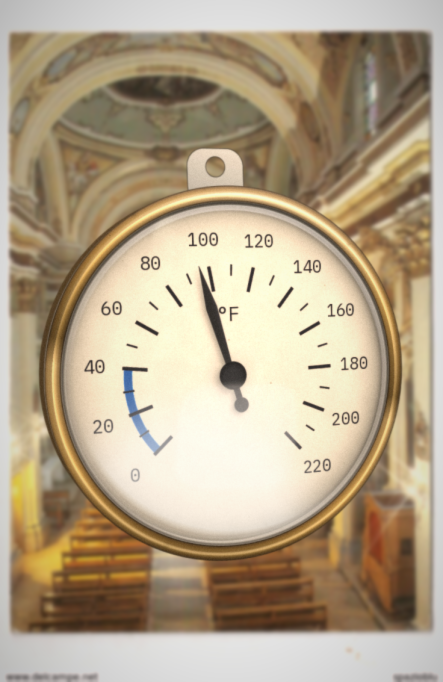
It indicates 95°F
